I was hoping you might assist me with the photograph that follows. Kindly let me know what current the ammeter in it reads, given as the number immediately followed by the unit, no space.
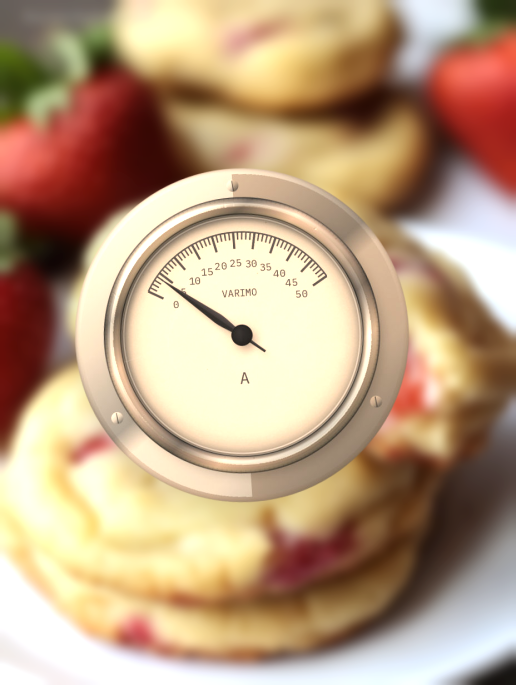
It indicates 4A
